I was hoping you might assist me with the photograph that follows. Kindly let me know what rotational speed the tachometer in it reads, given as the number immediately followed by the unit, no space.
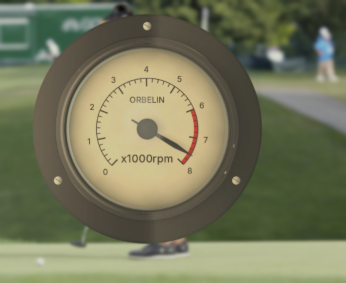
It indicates 7600rpm
